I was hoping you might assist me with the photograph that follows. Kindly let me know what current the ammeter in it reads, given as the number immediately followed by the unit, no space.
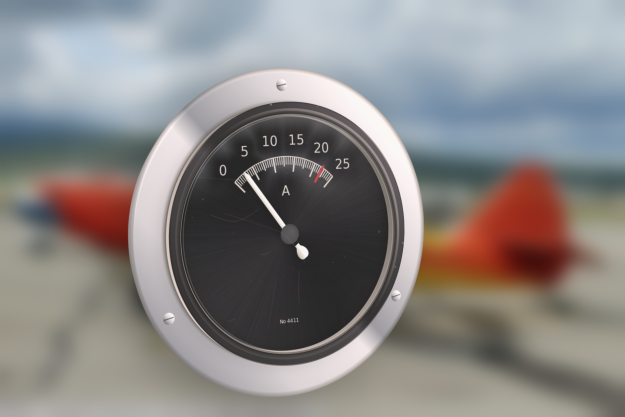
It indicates 2.5A
